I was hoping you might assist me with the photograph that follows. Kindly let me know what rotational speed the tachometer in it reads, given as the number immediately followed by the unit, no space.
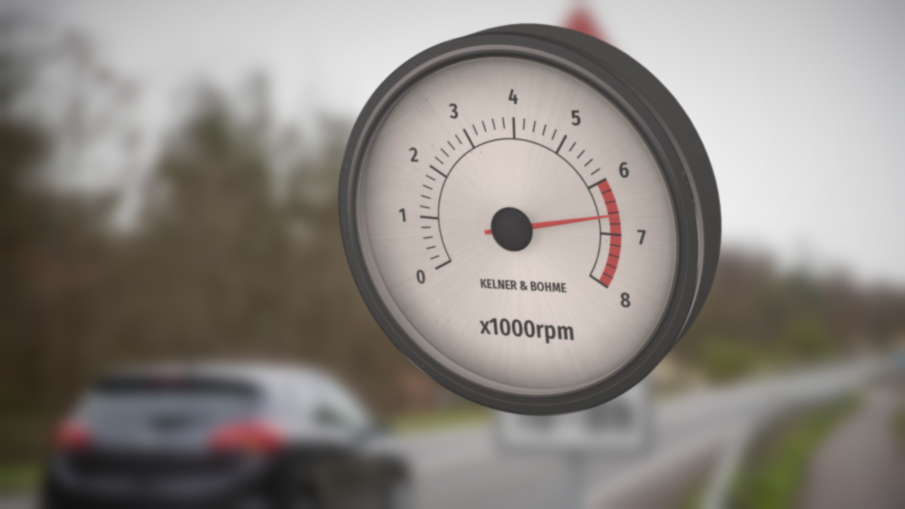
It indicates 6600rpm
